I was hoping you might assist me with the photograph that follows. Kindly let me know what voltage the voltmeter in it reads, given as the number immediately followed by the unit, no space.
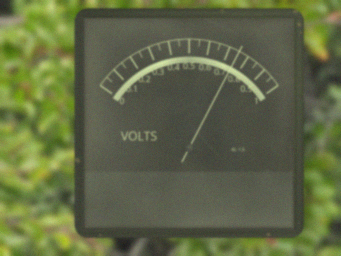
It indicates 0.75V
